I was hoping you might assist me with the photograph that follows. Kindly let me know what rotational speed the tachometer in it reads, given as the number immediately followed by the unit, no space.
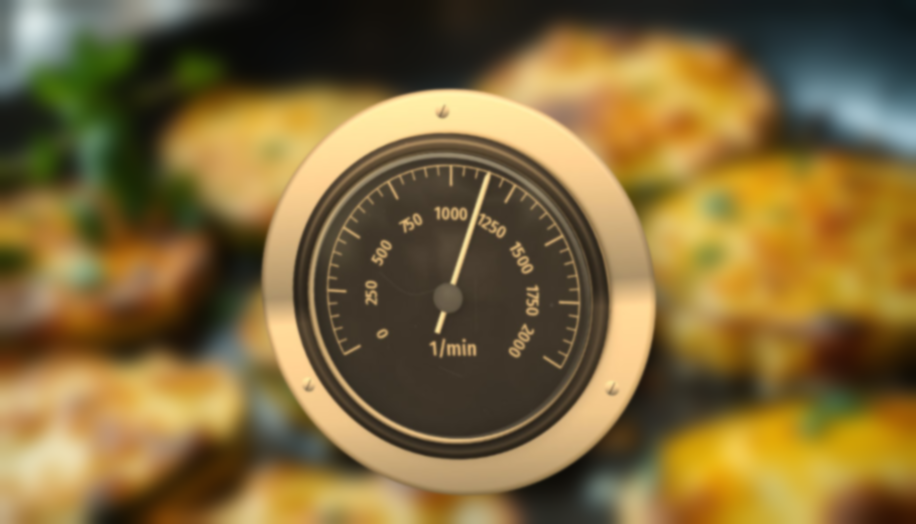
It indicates 1150rpm
